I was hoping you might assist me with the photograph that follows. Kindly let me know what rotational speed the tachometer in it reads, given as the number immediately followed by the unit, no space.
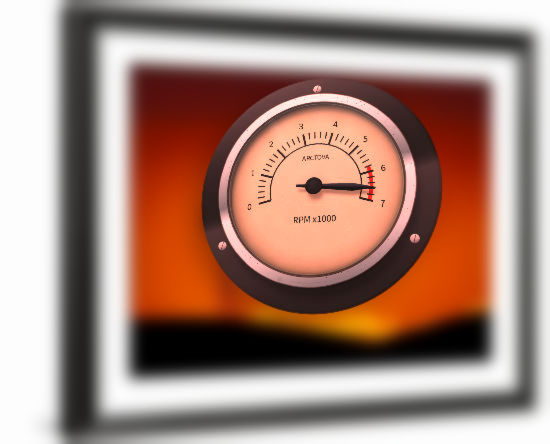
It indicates 6600rpm
